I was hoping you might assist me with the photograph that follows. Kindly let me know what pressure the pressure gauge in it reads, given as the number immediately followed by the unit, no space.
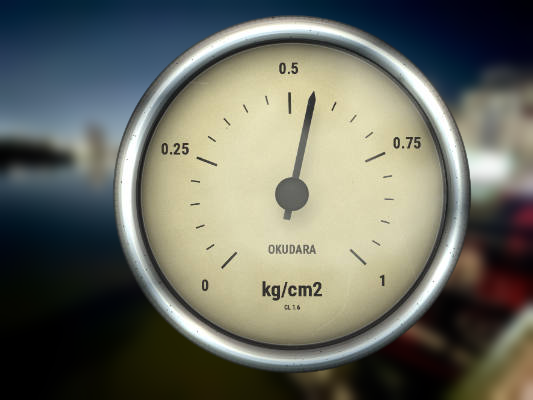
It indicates 0.55kg/cm²
